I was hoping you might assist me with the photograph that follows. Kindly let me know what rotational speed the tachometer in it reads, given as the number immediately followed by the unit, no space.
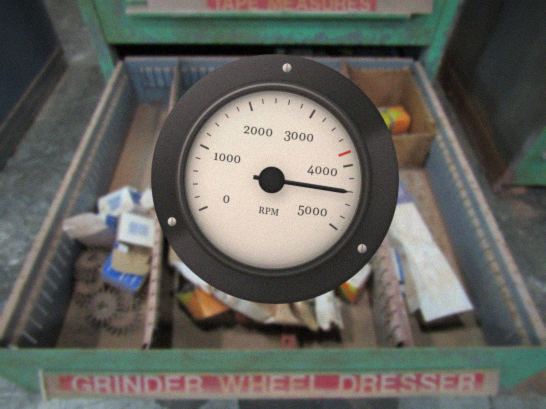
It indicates 4400rpm
